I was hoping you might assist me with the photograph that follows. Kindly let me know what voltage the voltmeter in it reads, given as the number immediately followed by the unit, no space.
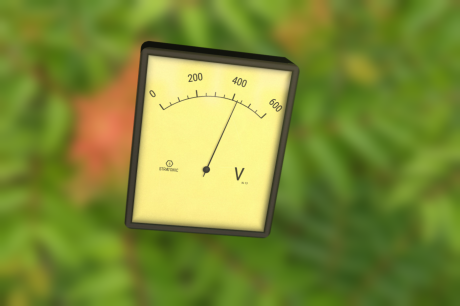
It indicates 425V
